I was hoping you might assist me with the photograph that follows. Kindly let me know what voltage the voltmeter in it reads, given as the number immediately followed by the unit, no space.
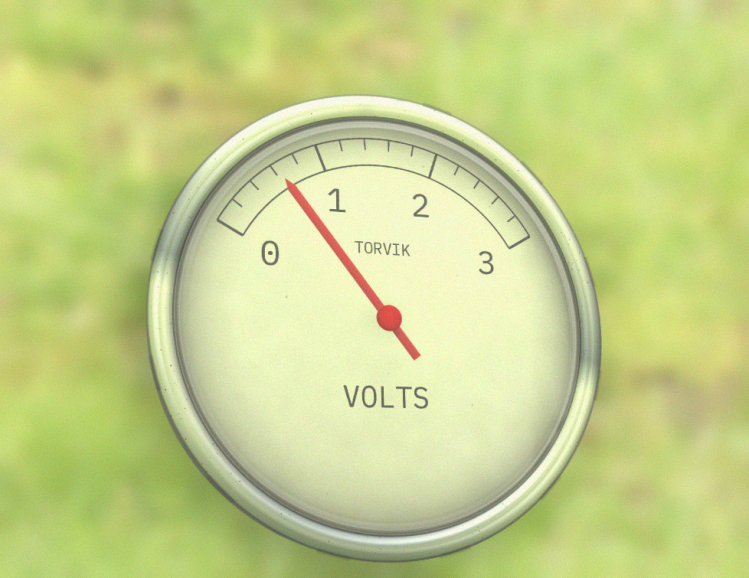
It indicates 0.6V
